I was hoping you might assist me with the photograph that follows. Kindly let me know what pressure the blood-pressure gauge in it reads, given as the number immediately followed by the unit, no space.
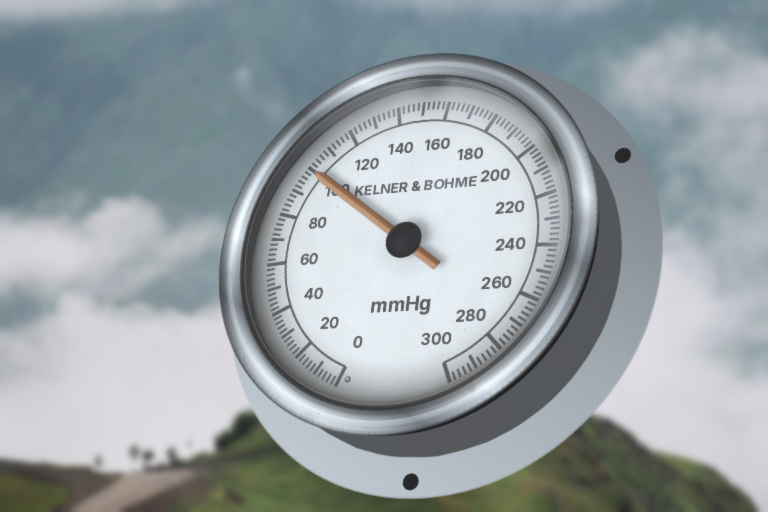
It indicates 100mmHg
